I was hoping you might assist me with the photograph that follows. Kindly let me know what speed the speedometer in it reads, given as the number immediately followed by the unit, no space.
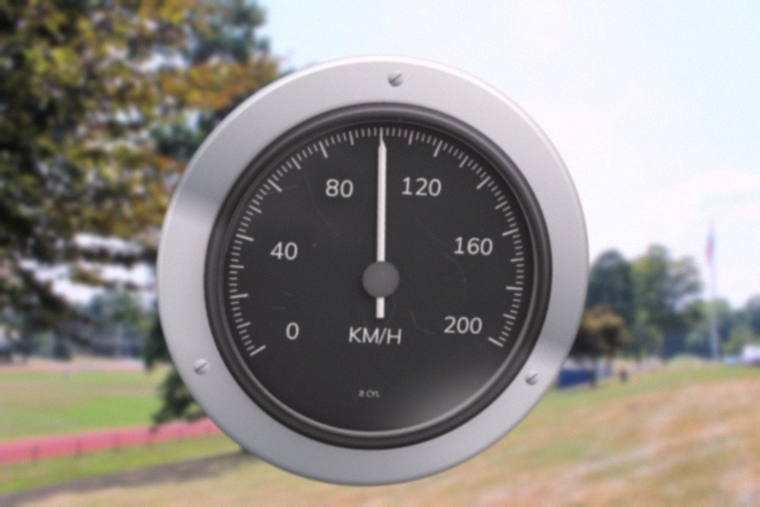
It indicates 100km/h
